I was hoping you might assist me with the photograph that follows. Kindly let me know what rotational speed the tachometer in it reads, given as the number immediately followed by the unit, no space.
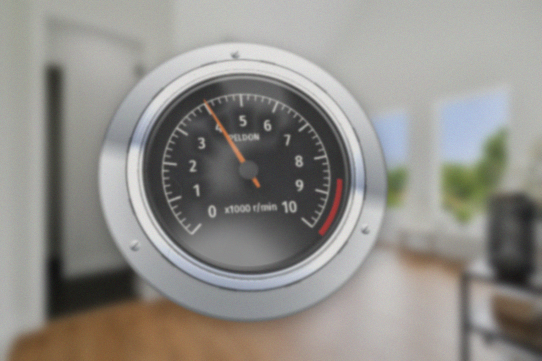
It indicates 4000rpm
